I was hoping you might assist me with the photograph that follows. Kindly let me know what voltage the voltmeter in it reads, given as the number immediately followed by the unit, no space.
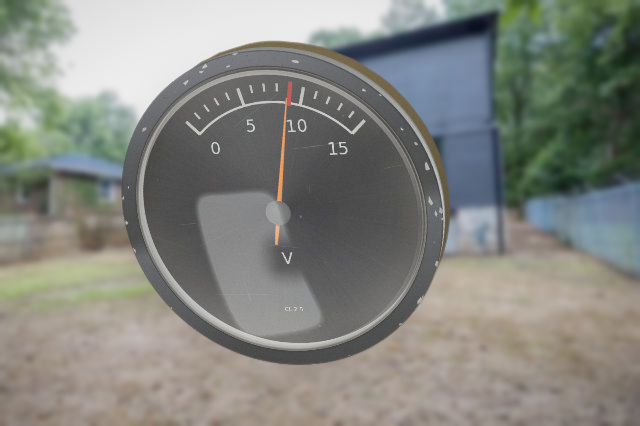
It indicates 9V
